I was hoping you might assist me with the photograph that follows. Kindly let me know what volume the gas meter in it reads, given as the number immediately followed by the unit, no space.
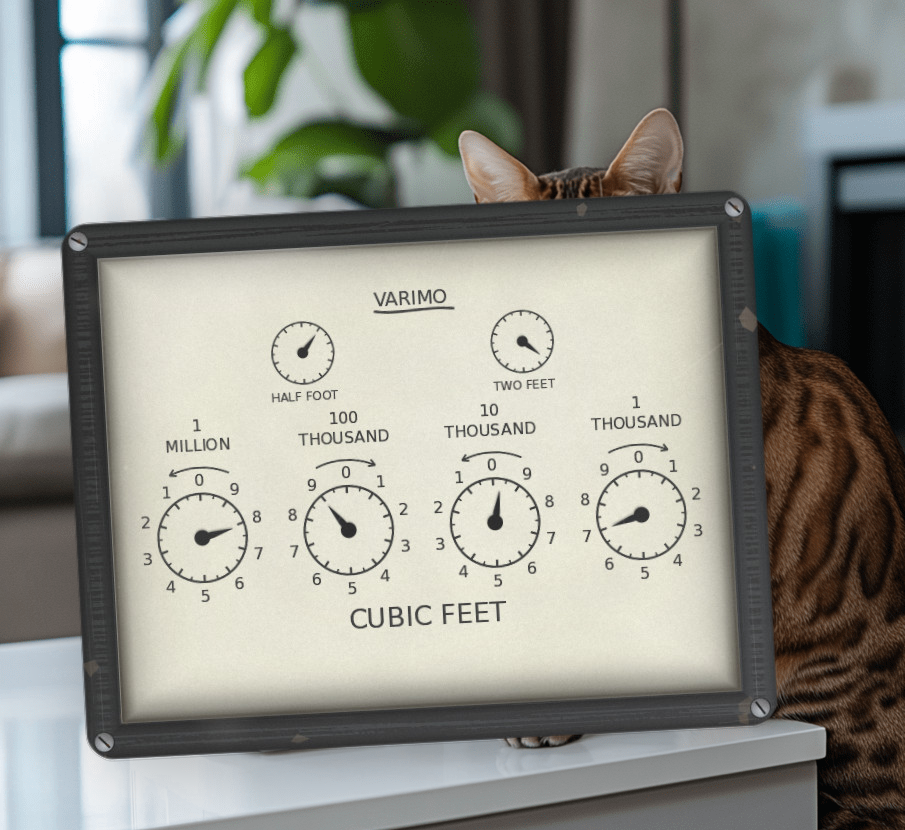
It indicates 789700ft³
